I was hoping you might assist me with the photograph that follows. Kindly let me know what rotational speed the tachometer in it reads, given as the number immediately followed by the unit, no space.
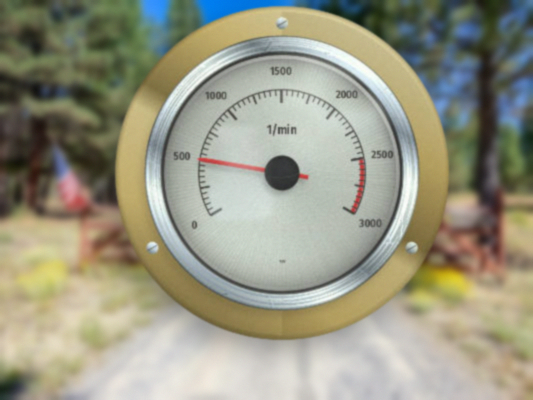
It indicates 500rpm
